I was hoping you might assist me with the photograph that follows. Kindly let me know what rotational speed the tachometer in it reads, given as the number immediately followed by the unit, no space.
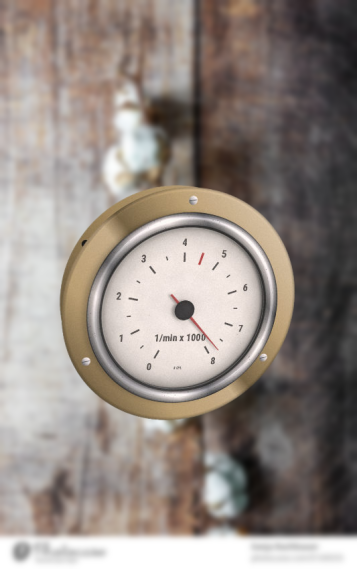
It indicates 7750rpm
